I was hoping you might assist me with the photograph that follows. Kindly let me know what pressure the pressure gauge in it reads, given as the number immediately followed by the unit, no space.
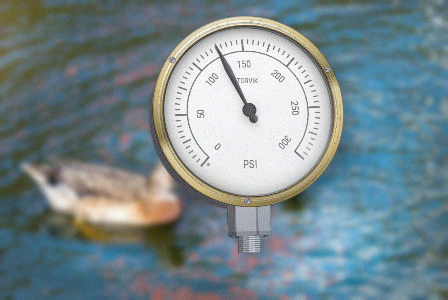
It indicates 125psi
